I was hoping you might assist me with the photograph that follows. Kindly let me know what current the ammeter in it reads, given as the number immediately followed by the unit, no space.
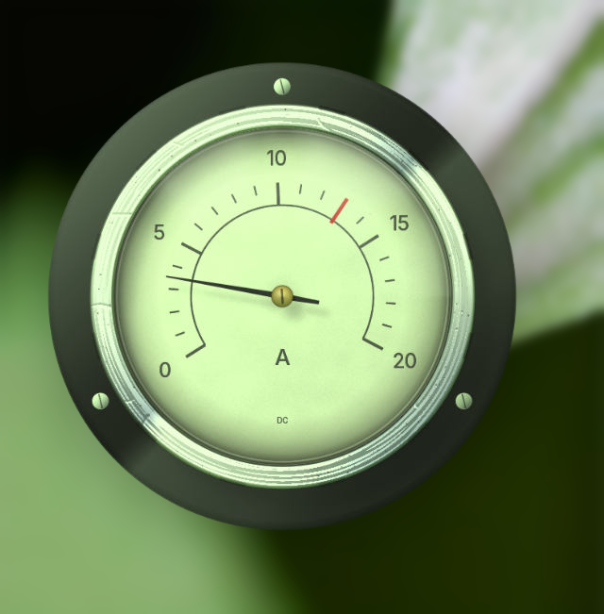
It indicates 3.5A
